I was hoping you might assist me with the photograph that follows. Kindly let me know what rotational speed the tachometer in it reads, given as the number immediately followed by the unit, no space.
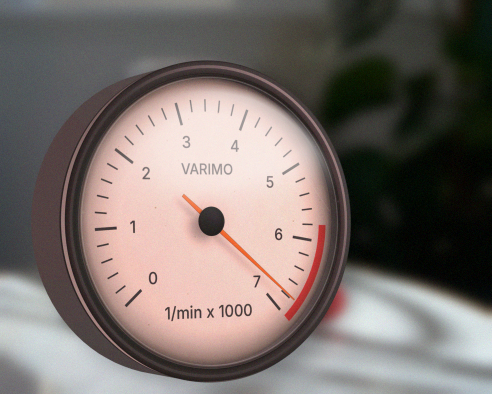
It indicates 6800rpm
